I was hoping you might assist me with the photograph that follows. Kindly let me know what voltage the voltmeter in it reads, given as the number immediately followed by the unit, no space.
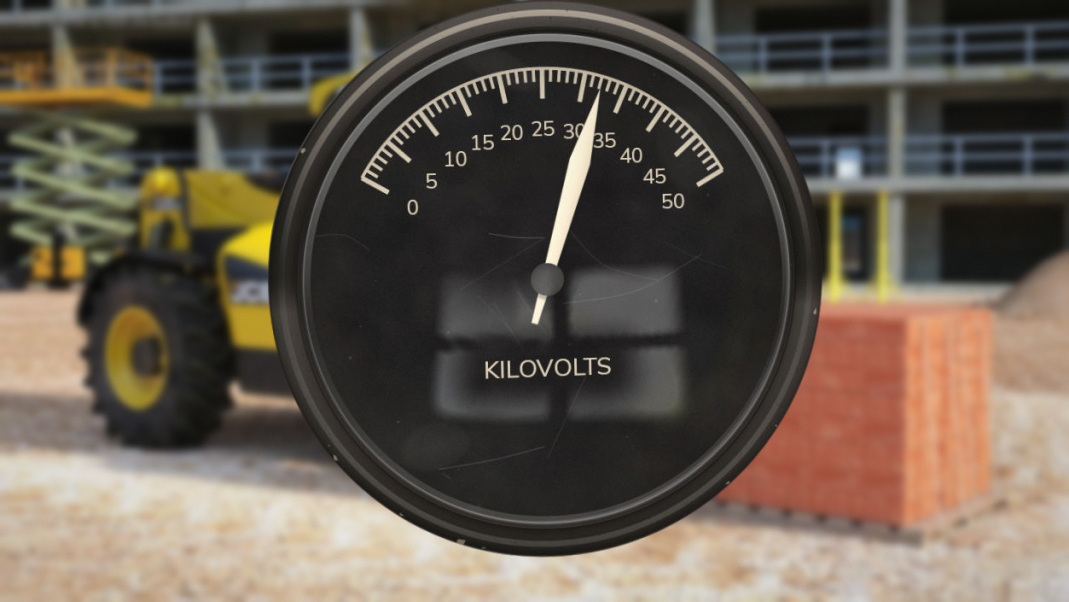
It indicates 32kV
